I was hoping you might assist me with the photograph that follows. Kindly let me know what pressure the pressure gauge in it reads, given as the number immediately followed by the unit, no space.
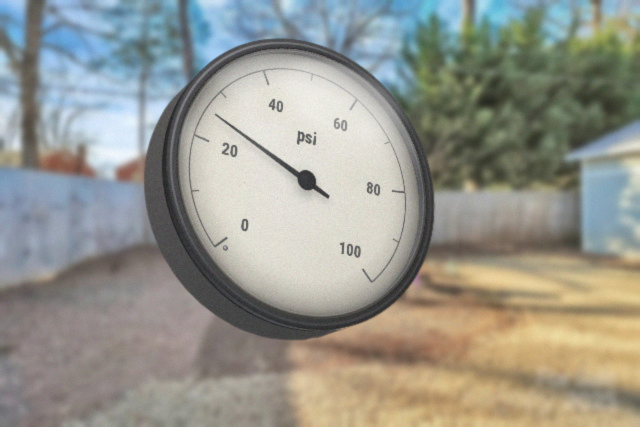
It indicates 25psi
